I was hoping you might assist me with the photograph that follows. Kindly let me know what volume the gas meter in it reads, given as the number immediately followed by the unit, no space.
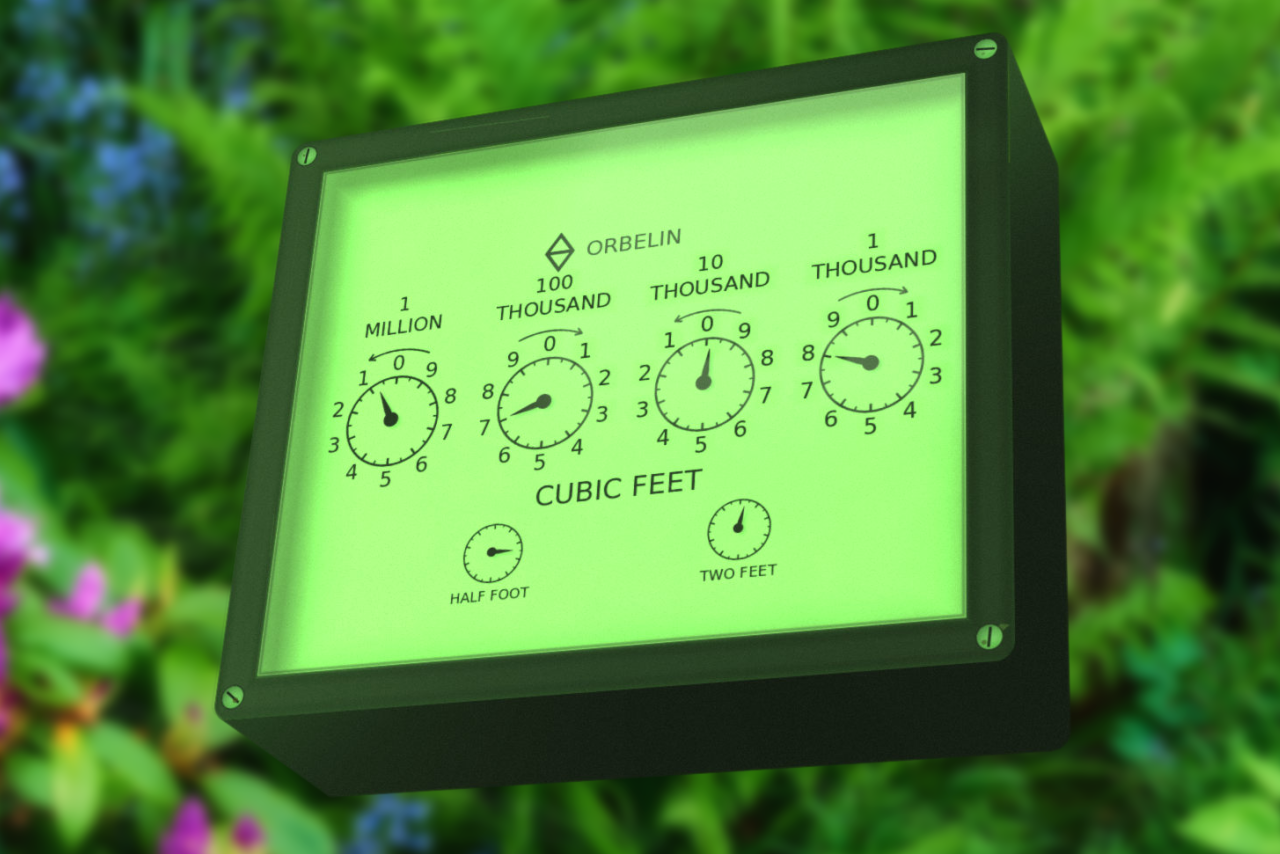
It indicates 69800ft³
